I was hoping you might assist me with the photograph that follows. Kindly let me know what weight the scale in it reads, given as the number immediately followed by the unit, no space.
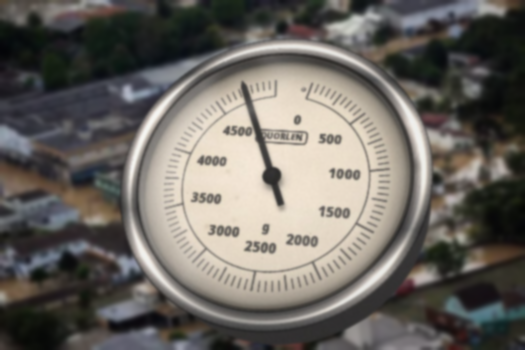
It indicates 4750g
